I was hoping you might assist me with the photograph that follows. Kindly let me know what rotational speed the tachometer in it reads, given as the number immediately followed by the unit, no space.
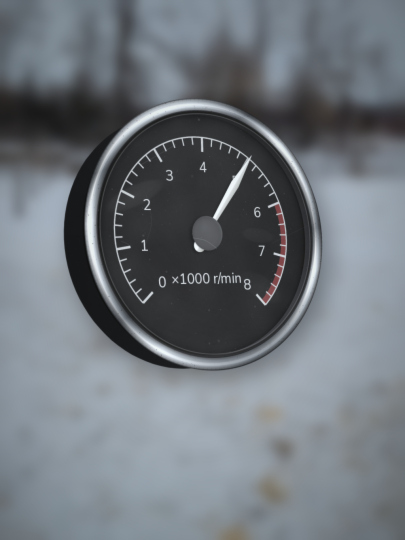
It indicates 5000rpm
